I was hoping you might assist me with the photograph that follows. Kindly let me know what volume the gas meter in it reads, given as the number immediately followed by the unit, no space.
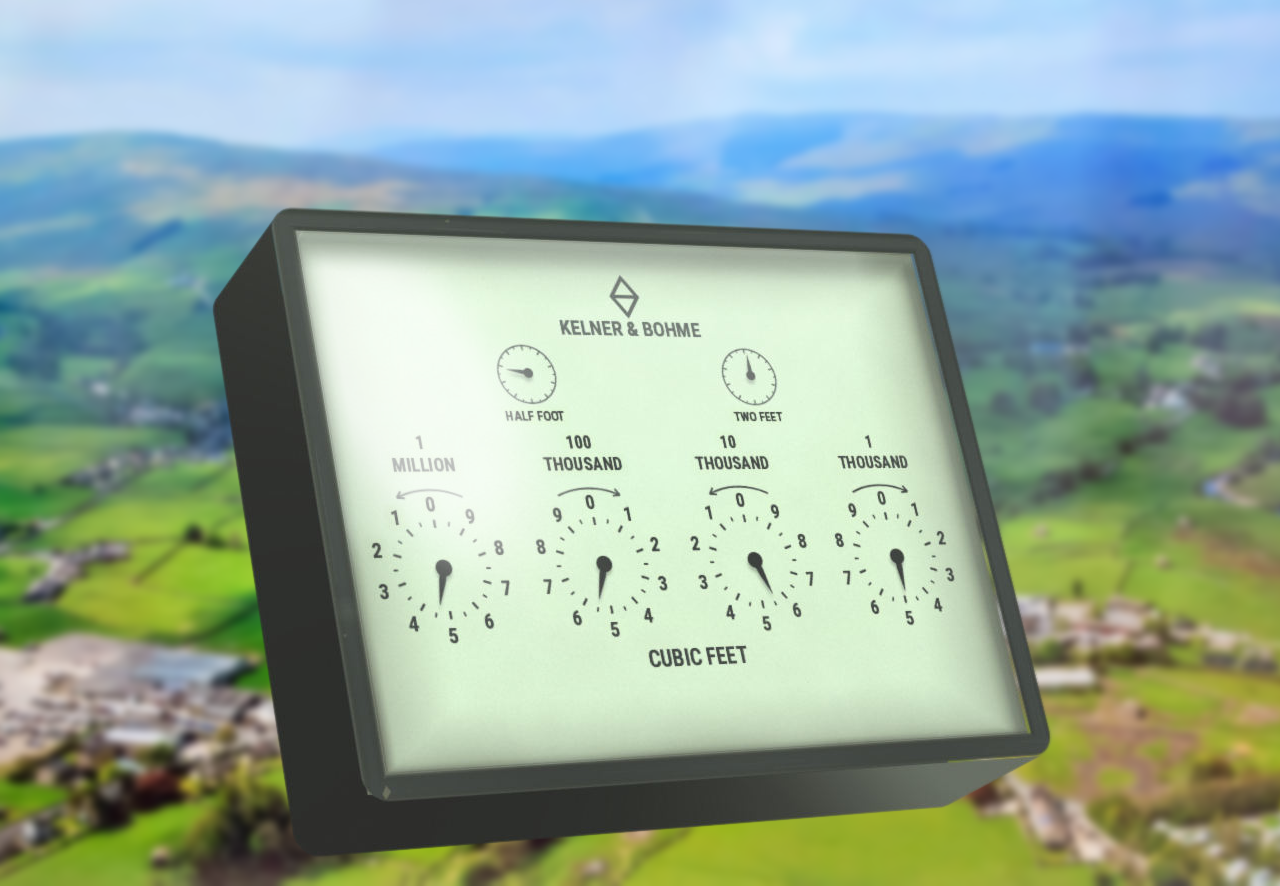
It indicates 455500ft³
